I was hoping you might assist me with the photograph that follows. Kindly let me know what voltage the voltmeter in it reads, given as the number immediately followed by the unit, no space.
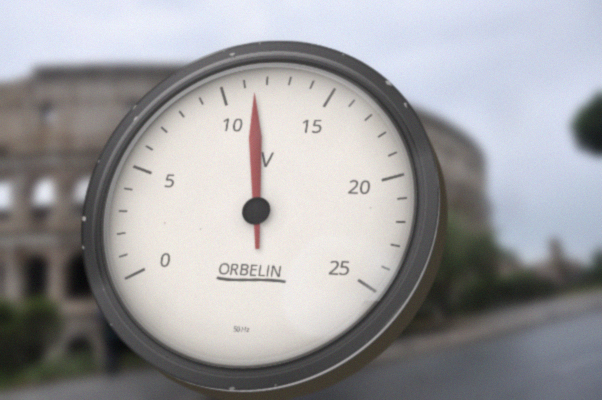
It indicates 11.5V
